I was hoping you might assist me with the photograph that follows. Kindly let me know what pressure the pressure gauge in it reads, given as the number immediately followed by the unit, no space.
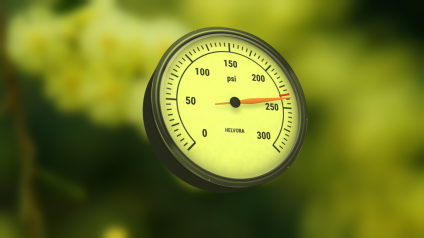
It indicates 240psi
